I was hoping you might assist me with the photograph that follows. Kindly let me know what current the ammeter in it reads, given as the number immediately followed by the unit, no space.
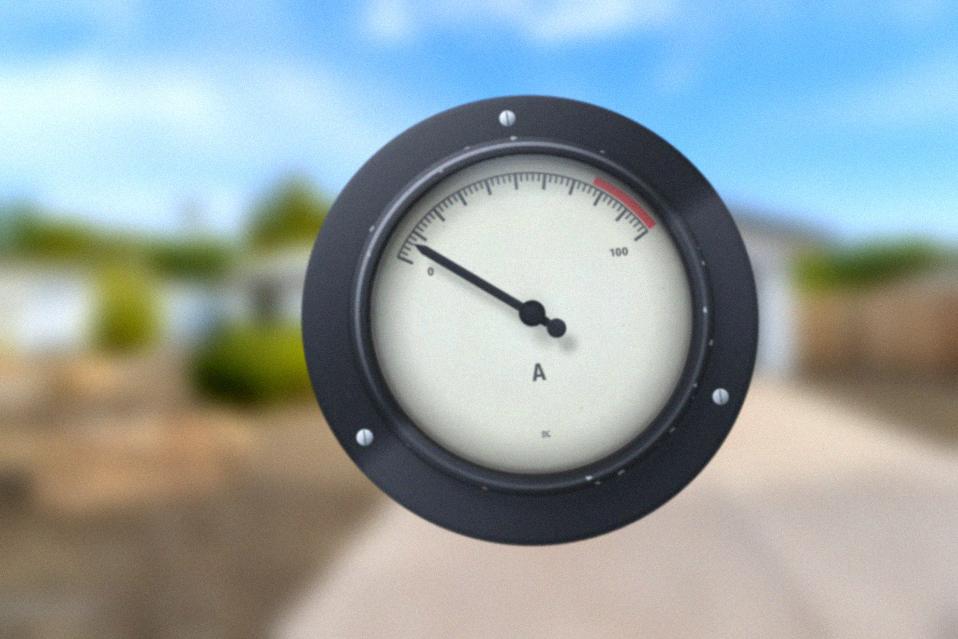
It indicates 6A
